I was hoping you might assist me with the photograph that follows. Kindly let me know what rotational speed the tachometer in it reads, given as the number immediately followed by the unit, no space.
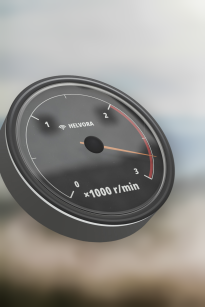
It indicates 2750rpm
